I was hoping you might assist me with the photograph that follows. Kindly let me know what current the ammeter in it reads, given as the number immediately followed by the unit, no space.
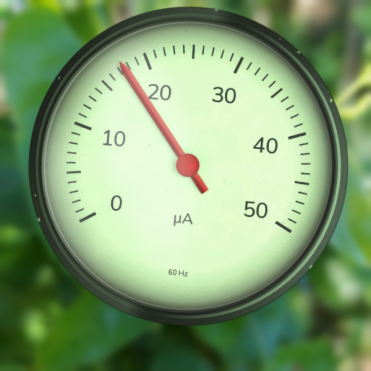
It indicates 17.5µA
